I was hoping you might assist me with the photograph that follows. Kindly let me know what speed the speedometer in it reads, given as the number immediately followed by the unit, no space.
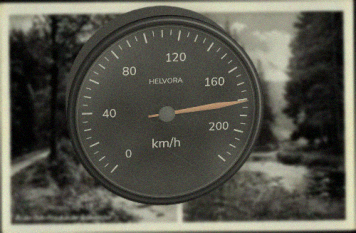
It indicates 180km/h
